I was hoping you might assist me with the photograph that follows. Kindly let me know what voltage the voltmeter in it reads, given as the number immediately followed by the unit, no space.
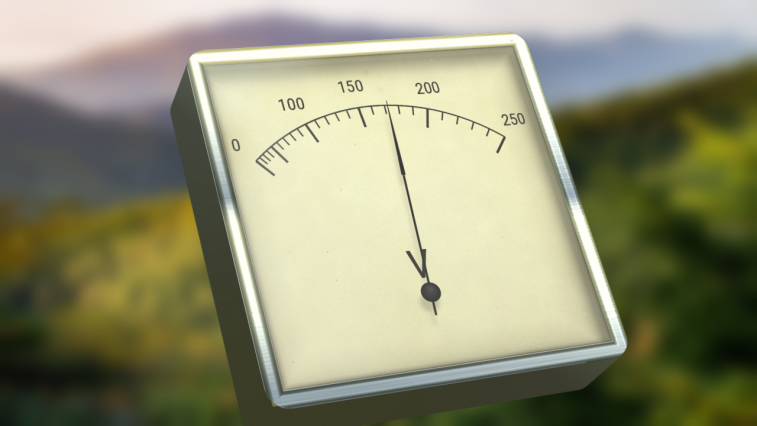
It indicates 170V
